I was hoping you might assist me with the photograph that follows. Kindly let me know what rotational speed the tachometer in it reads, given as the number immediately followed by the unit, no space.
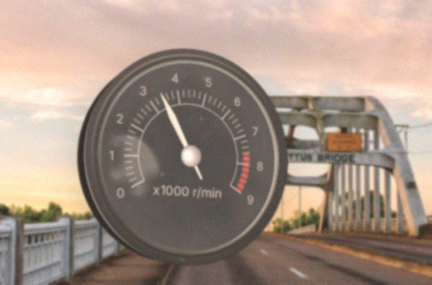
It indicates 3400rpm
